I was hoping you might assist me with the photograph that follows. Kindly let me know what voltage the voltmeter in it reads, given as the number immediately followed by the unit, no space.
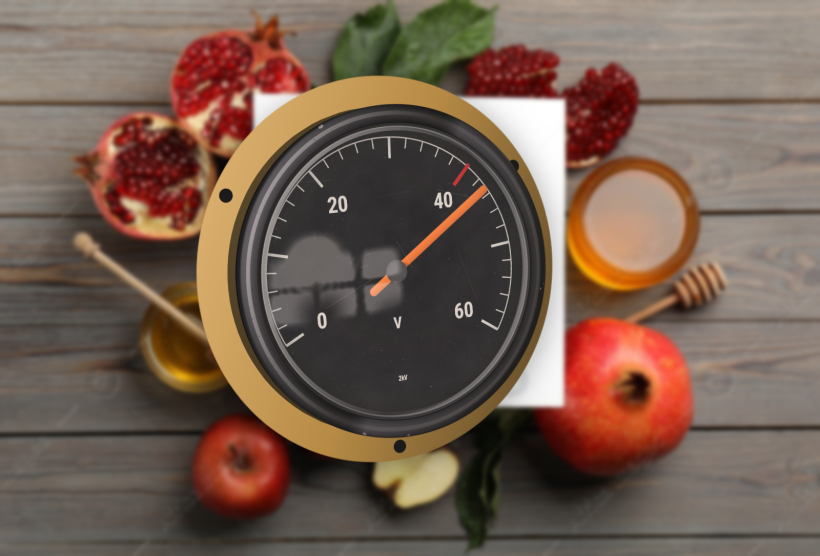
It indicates 43V
